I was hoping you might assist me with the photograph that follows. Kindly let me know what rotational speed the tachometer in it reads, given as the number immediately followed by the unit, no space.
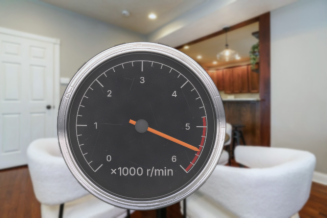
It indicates 5500rpm
